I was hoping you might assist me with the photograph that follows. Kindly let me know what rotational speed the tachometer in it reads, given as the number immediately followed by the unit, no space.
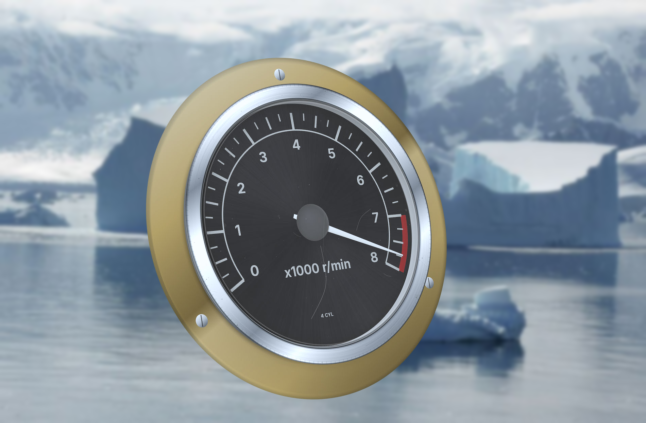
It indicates 7750rpm
